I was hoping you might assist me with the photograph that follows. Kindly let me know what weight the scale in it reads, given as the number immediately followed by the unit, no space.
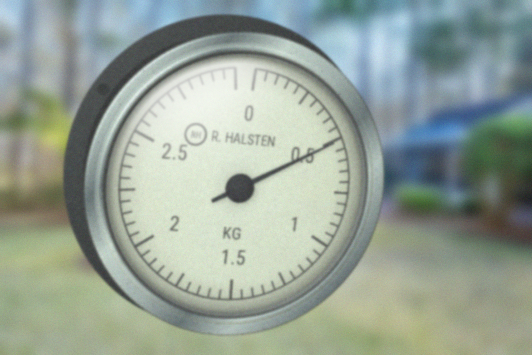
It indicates 0.5kg
